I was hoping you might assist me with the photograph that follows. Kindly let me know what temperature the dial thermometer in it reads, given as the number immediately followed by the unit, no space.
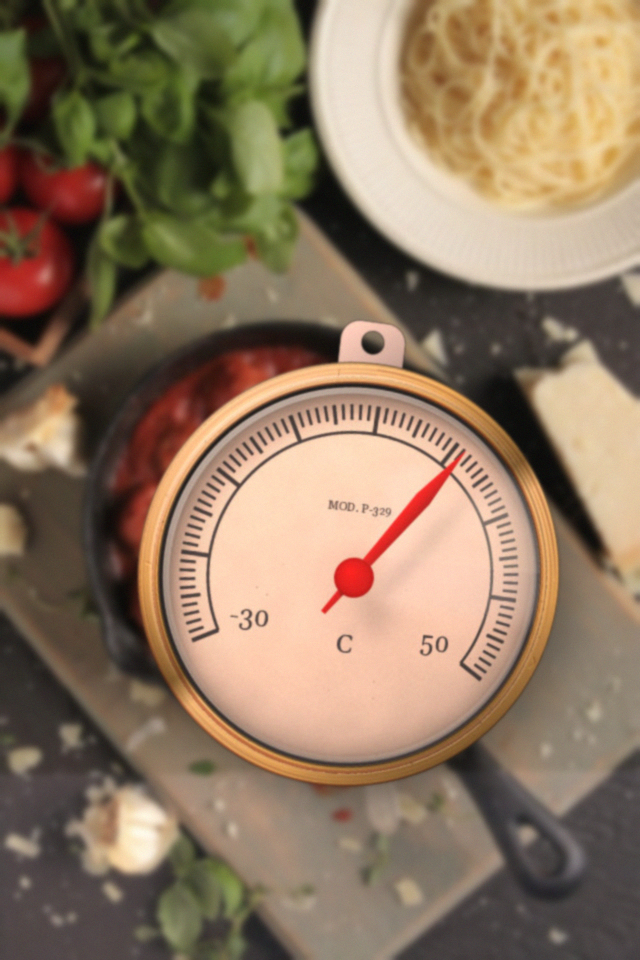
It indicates 21°C
